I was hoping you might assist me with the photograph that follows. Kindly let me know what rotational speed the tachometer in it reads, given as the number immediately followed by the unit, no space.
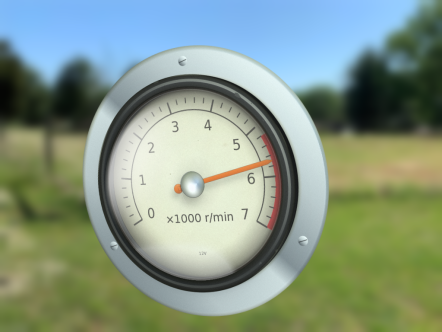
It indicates 5700rpm
